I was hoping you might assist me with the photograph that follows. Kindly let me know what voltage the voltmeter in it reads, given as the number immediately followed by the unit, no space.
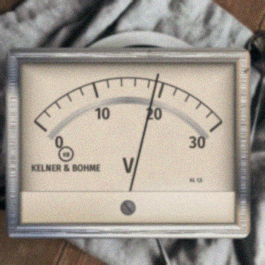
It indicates 19V
